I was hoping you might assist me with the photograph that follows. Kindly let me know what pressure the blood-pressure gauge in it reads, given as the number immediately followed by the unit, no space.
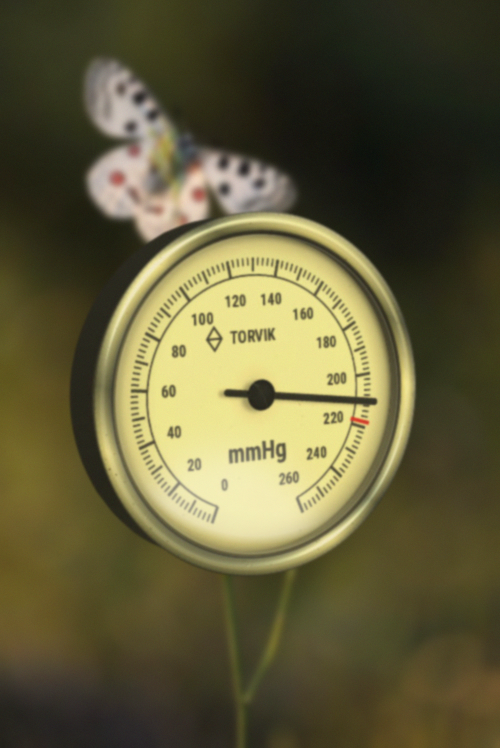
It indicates 210mmHg
